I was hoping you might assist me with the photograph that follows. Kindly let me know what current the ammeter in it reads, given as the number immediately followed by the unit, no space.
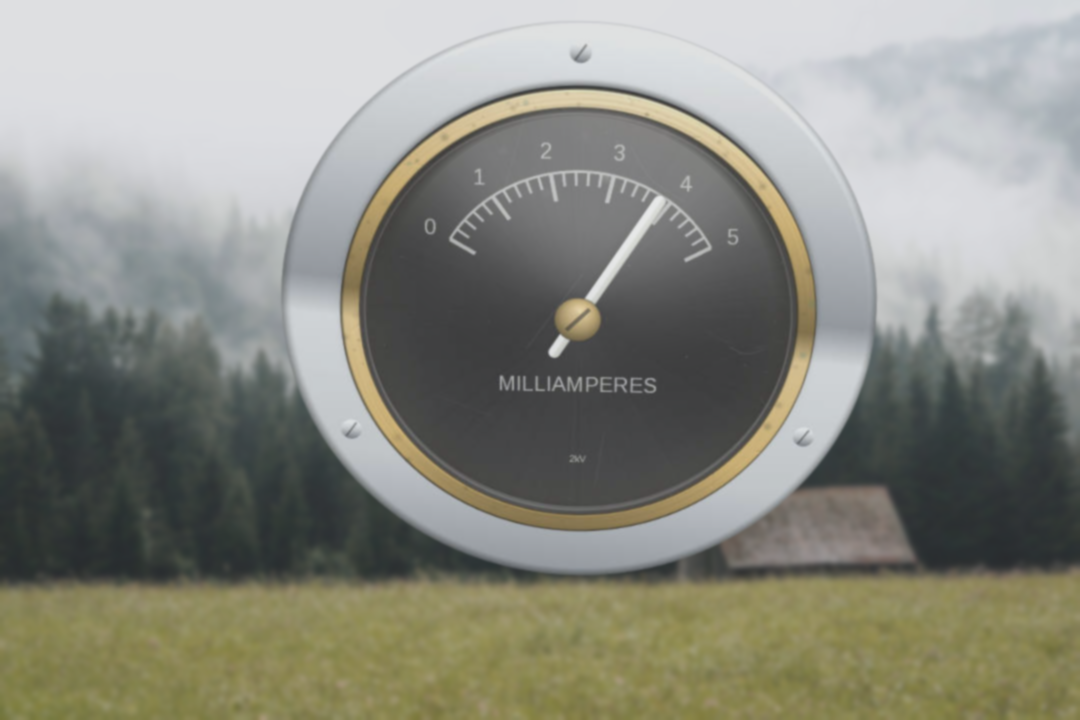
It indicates 3.8mA
